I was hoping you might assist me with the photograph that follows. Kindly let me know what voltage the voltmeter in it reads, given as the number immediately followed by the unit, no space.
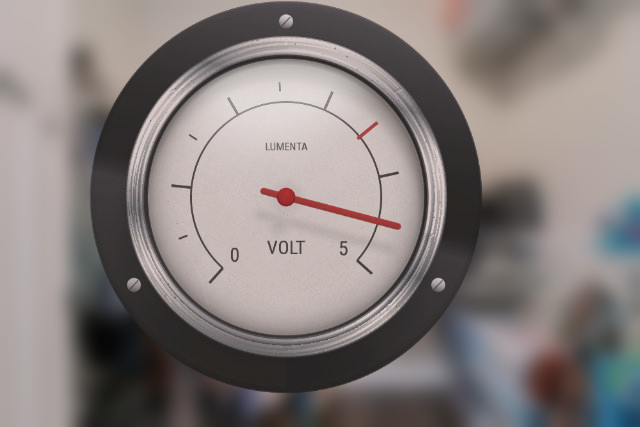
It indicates 4.5V
